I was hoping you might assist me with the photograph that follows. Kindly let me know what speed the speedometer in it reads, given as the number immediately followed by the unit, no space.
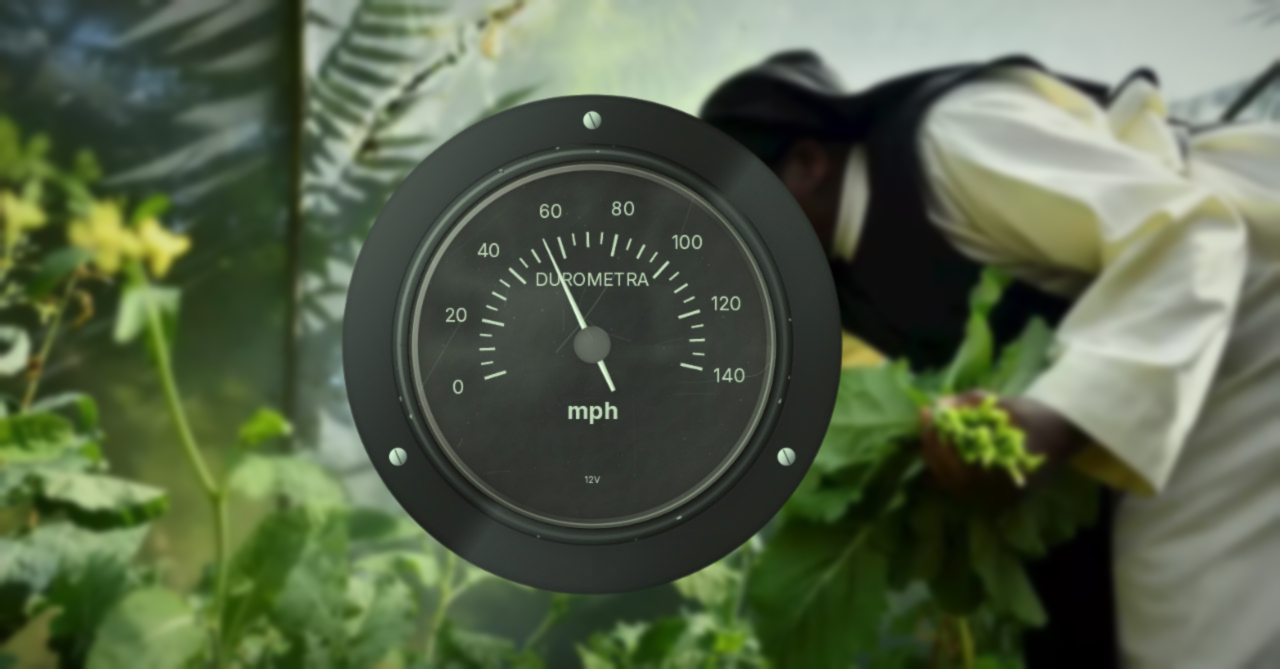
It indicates 55mph
